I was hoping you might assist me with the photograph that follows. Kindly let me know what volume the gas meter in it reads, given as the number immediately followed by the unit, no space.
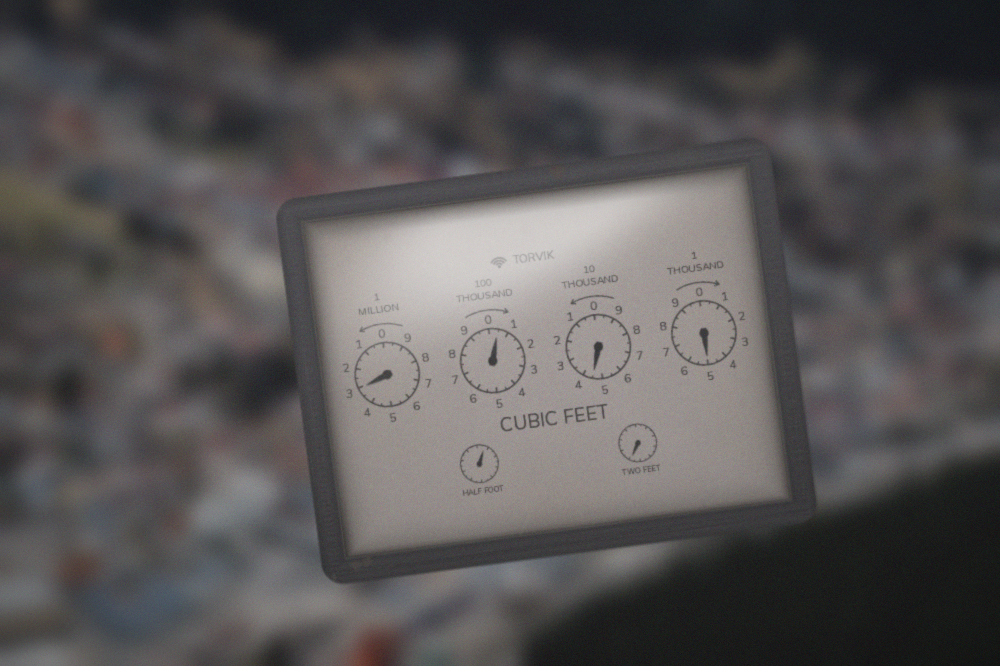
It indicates 304500ft³
